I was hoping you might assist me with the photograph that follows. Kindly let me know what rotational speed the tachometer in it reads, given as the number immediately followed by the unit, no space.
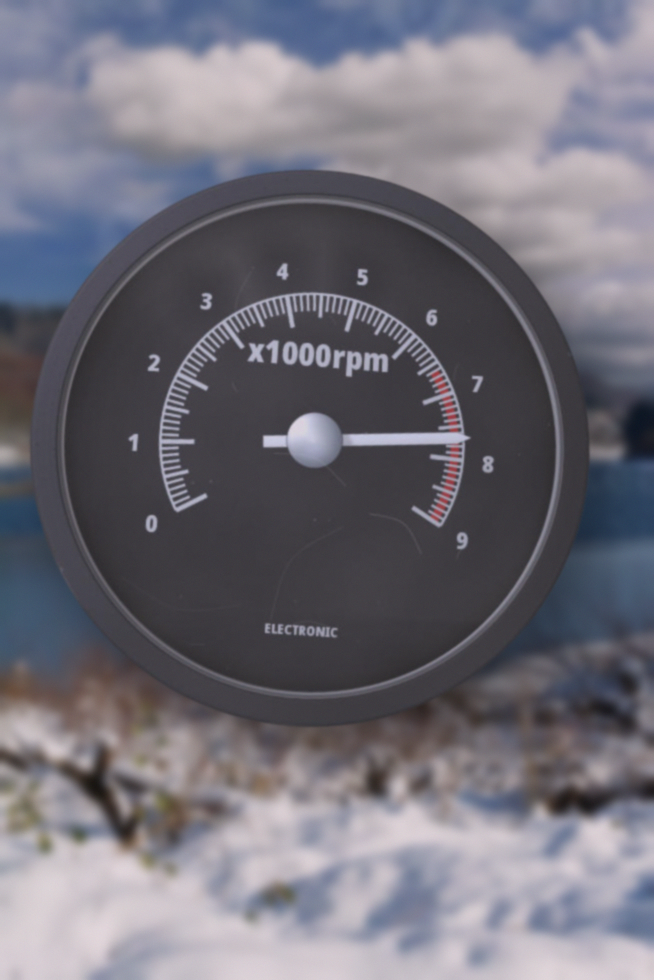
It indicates 7700rpm
